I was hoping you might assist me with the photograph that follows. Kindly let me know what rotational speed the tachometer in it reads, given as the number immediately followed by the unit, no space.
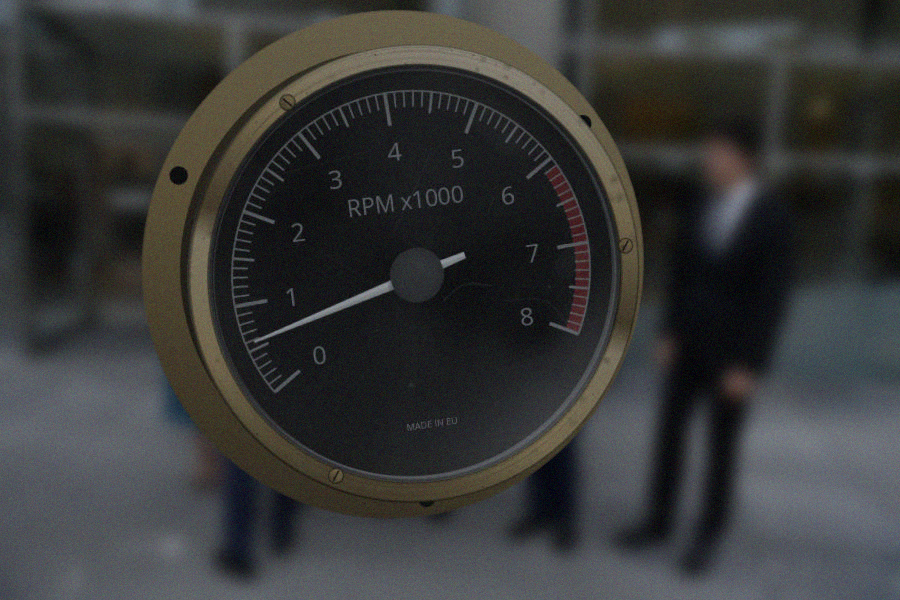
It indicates 600rpm
